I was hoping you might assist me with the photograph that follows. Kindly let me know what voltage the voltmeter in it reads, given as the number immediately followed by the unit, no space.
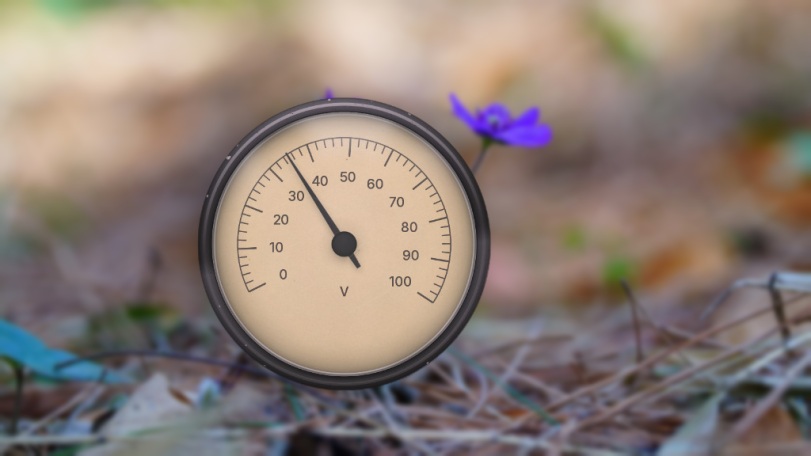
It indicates 35V
